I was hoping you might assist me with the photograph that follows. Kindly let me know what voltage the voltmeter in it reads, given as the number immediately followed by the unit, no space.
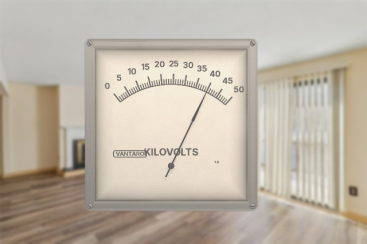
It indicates 40kV
